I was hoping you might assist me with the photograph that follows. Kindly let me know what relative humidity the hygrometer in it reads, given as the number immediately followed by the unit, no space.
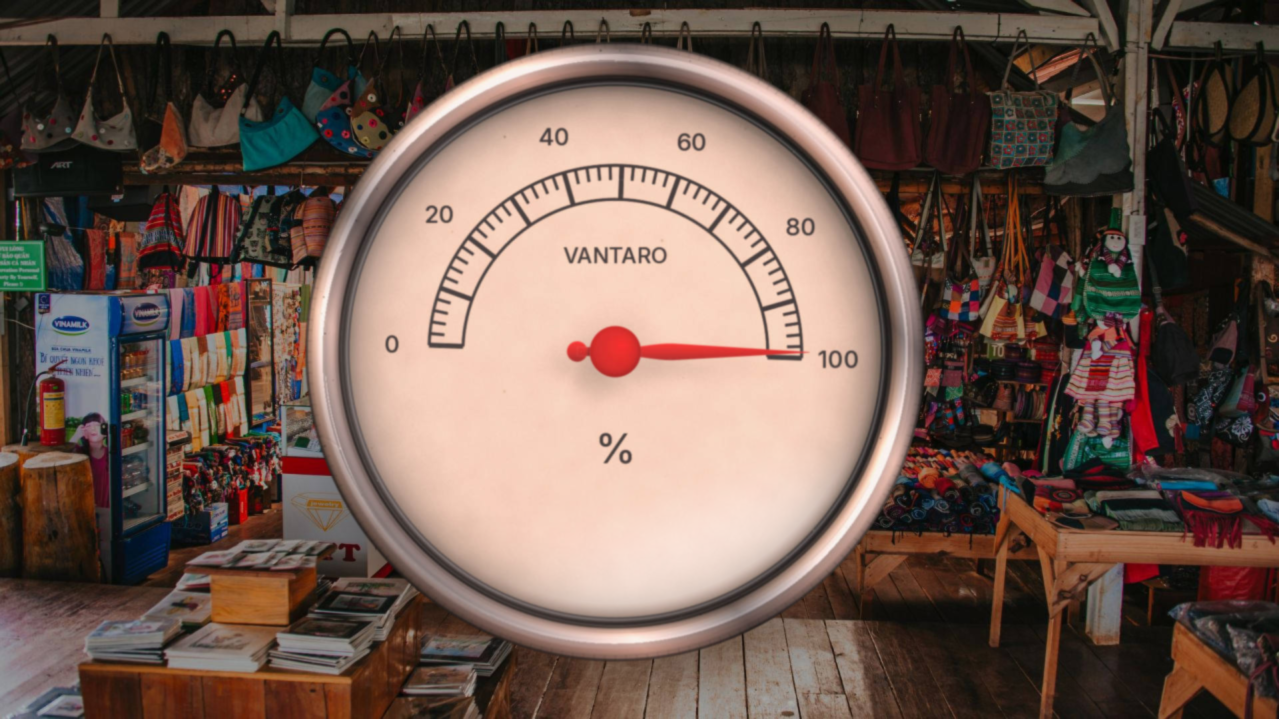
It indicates 99%
